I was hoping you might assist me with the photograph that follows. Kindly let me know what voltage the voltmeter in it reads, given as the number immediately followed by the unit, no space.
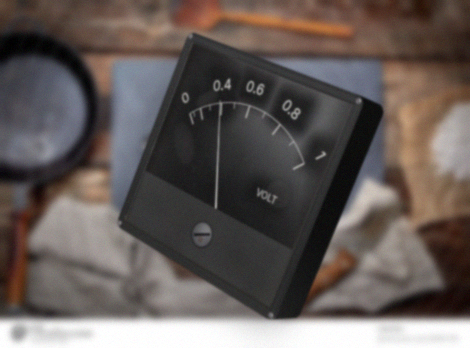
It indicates 0.4V
